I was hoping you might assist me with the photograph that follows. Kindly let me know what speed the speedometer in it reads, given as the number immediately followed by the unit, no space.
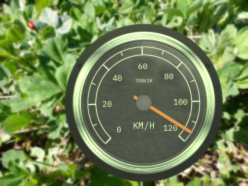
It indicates 115km/h
